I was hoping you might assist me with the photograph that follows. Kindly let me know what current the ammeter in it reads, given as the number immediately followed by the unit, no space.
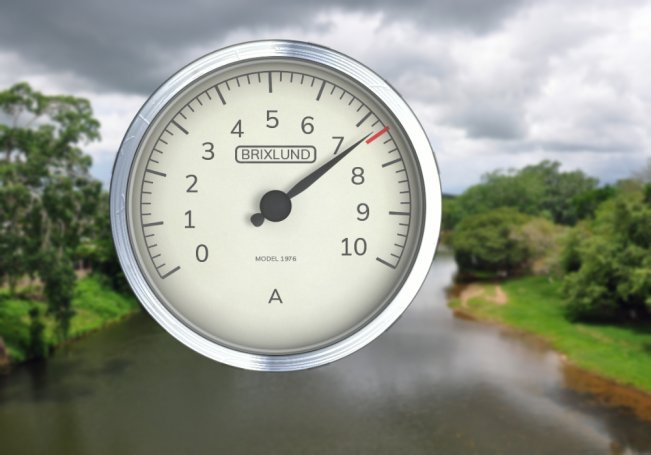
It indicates 7.3A
